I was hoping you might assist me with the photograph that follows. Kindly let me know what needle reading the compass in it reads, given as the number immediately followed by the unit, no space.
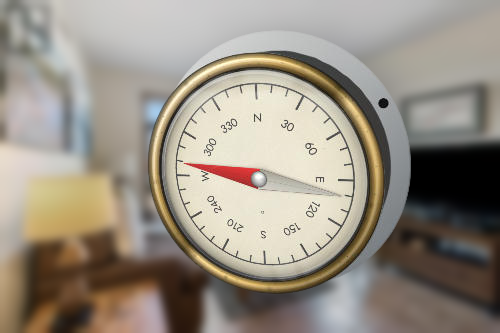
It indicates 280°
